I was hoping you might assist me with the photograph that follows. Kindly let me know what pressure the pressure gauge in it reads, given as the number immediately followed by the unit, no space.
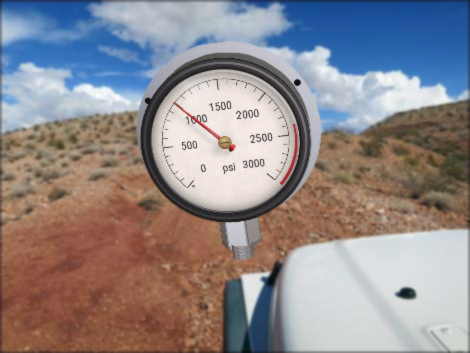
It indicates 1000psi
